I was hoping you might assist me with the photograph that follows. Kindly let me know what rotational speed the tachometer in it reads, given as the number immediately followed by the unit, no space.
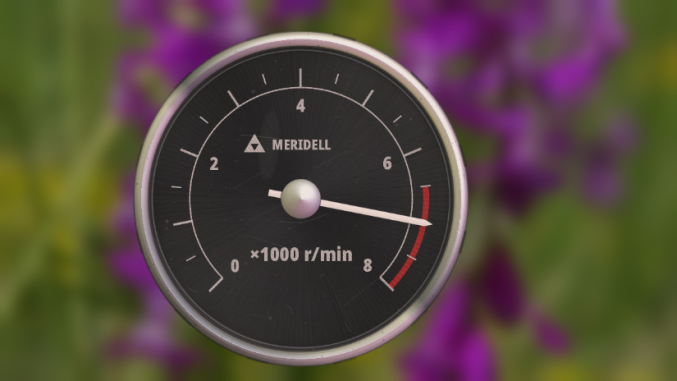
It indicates 7000rpm
